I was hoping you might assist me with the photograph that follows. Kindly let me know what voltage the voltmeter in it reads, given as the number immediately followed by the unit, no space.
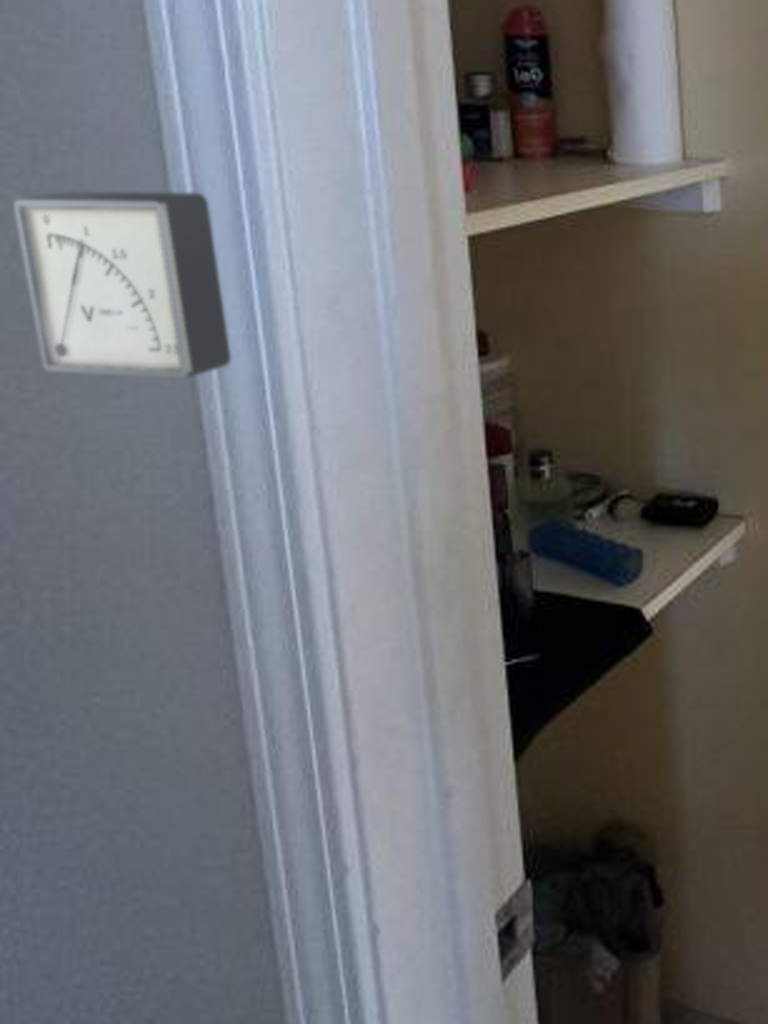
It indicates 1V
